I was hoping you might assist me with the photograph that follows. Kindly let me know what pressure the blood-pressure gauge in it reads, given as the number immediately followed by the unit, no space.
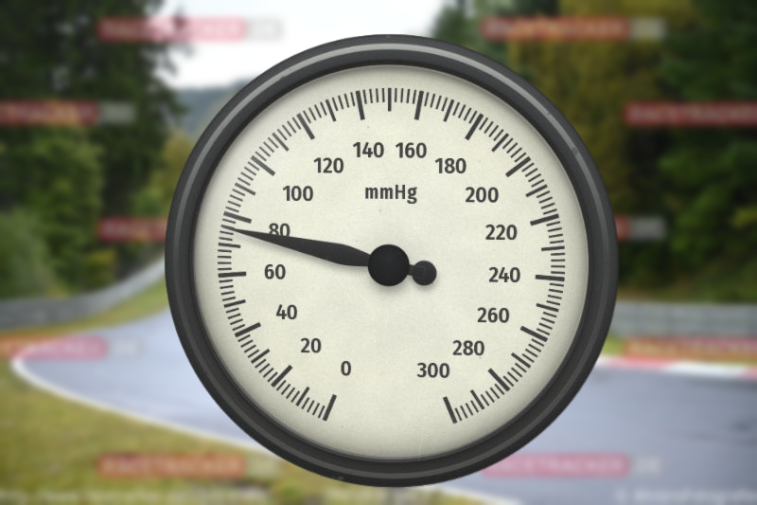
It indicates 76mmHg
